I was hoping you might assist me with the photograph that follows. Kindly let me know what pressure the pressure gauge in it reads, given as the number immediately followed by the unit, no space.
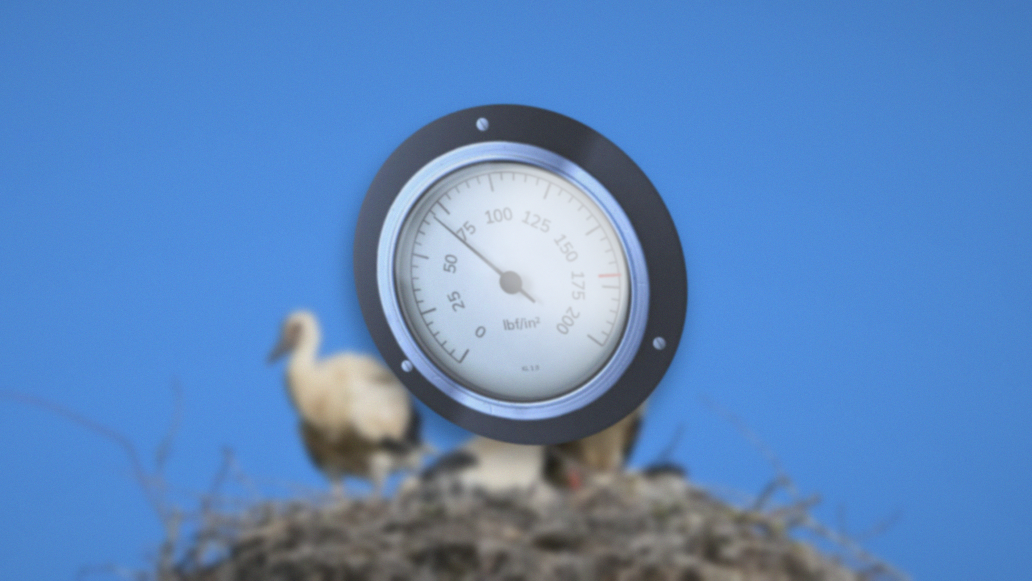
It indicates 70psi
